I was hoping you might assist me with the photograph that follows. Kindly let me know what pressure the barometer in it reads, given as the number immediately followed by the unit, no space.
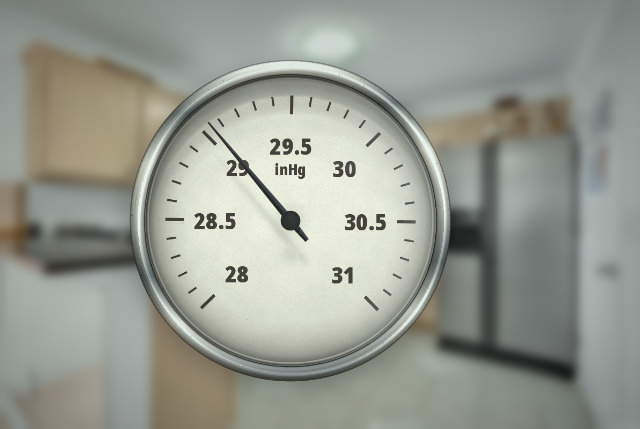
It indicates 29.05inHg
